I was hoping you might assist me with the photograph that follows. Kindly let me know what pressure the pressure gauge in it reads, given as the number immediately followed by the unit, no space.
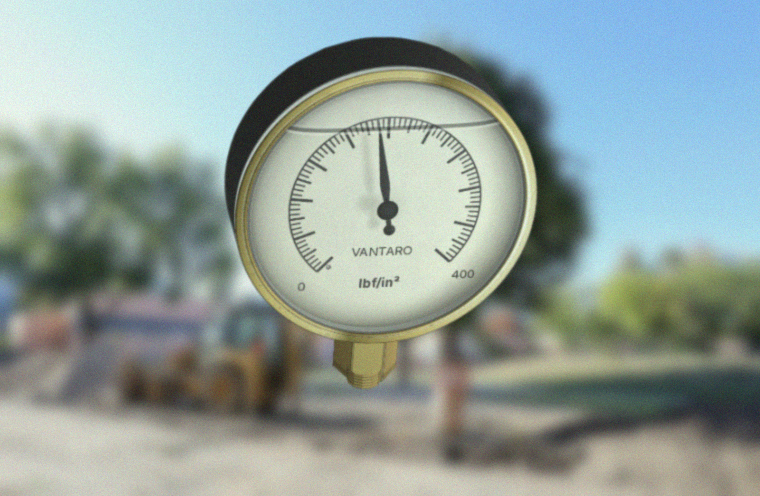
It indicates 190psi
